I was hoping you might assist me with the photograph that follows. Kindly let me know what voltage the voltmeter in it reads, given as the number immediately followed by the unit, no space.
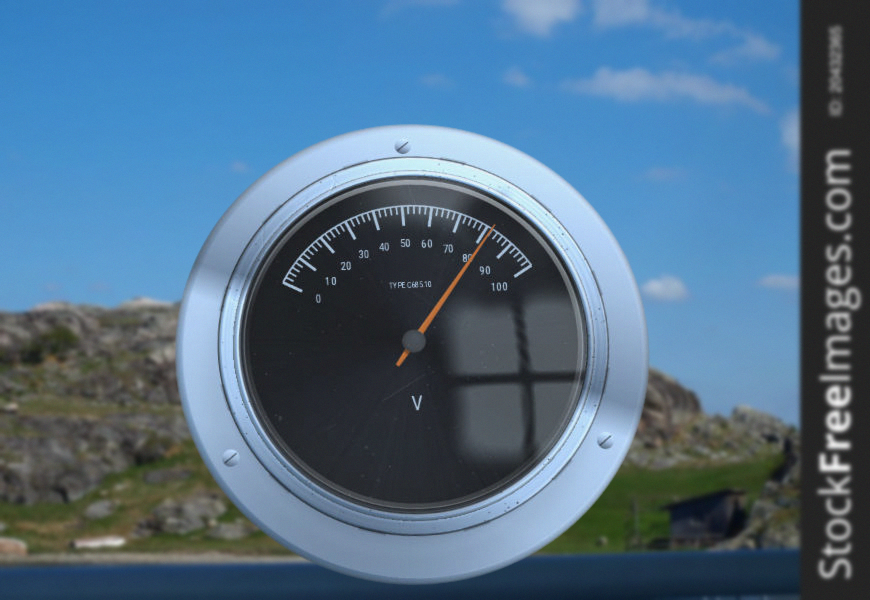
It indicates 82V
